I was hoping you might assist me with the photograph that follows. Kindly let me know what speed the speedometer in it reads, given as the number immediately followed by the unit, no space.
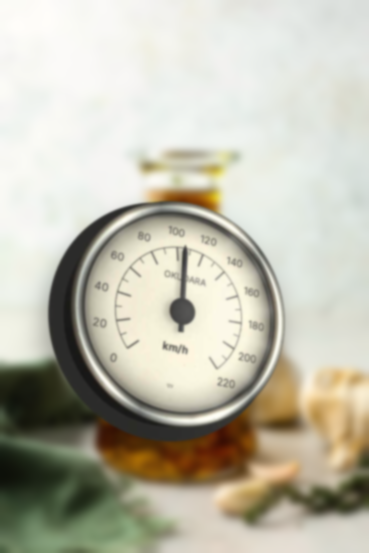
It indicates 105km/h
